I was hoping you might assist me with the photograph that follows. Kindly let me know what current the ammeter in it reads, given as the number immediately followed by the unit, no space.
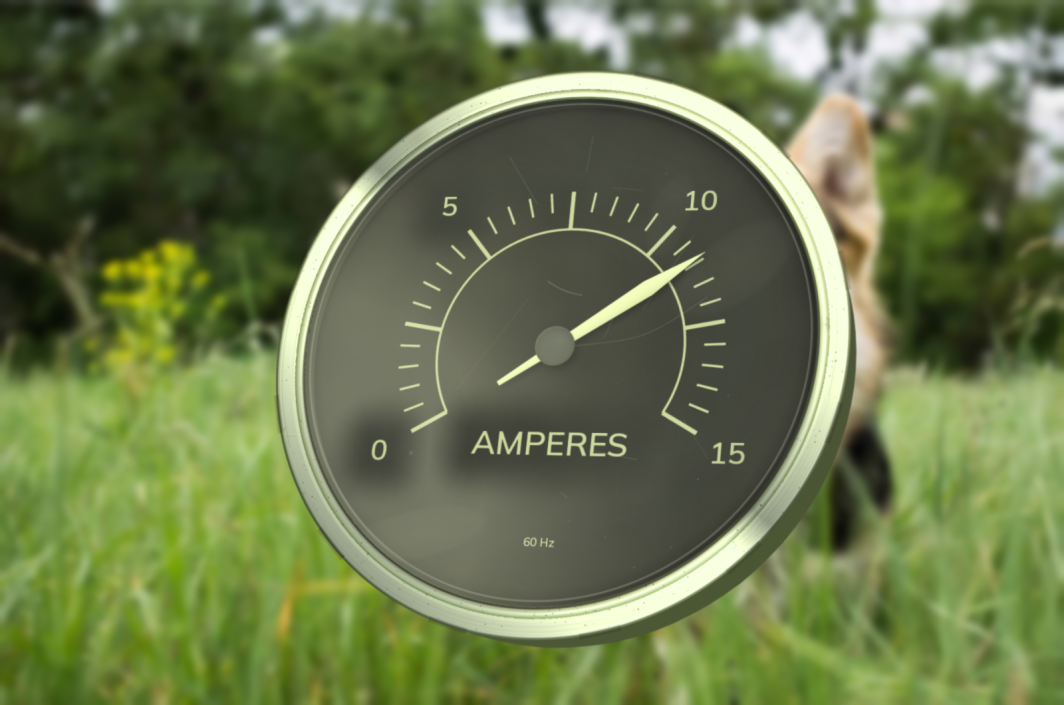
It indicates 11A
